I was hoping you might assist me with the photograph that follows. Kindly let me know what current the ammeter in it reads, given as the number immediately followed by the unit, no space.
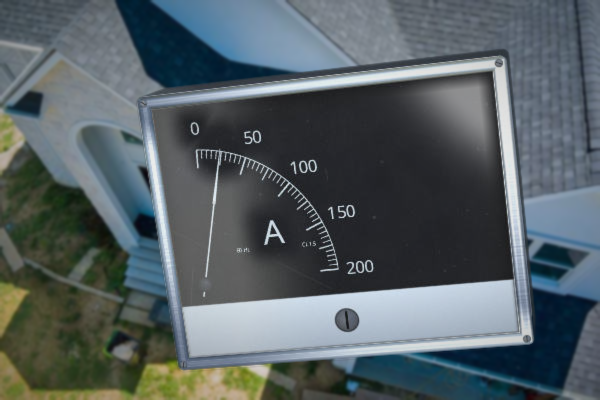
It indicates 25A
